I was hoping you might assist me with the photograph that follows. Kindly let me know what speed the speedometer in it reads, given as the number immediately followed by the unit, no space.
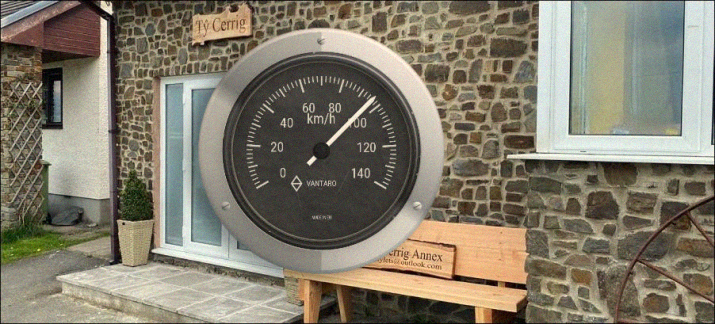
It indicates 96km/h
